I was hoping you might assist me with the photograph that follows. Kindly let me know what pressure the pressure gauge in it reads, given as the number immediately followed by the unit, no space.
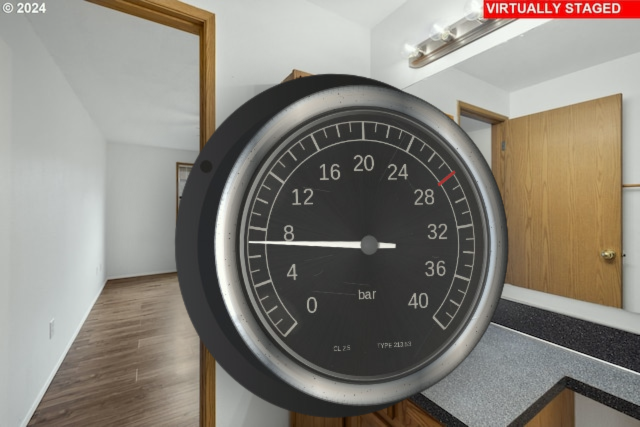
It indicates 7bar
